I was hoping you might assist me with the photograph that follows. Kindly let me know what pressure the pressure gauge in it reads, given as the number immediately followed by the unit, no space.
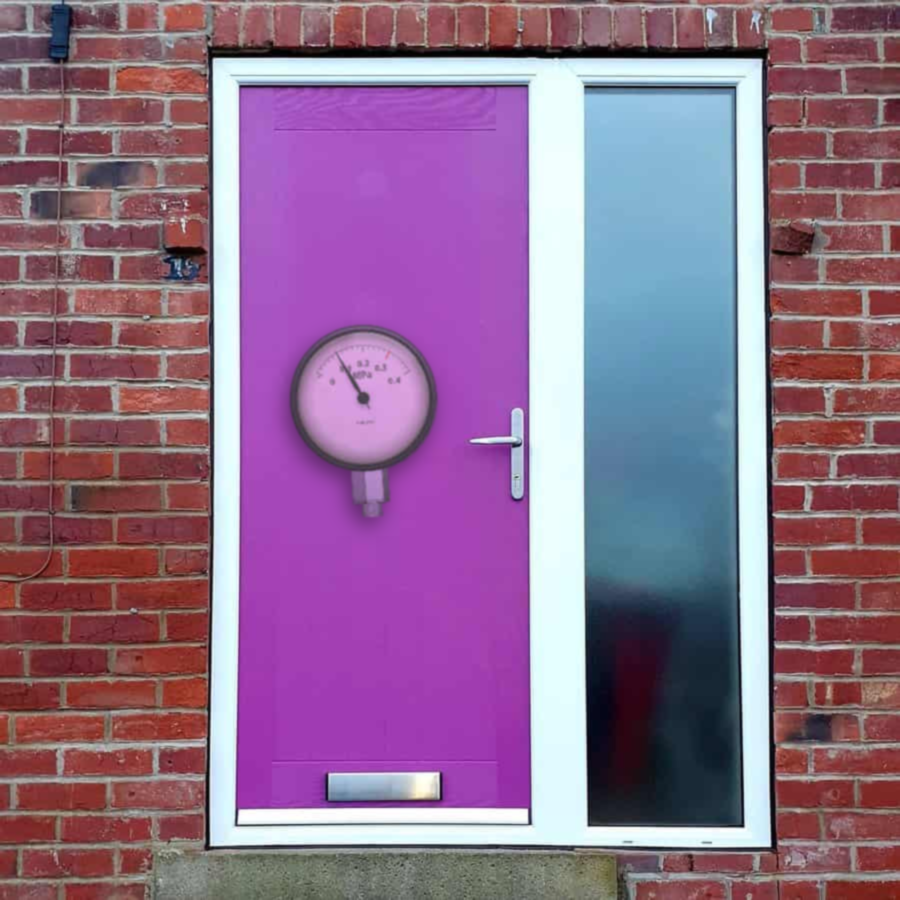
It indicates 0.1MPa
